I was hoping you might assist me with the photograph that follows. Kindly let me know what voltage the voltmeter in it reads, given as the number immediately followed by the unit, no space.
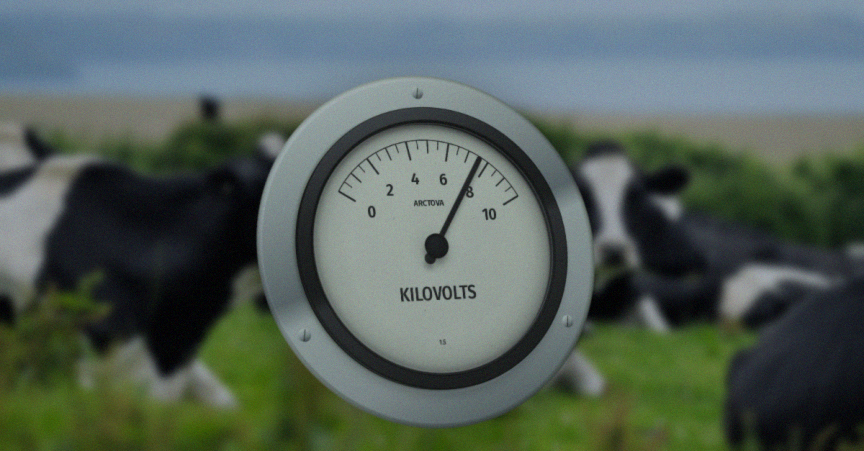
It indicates 7.5kV
